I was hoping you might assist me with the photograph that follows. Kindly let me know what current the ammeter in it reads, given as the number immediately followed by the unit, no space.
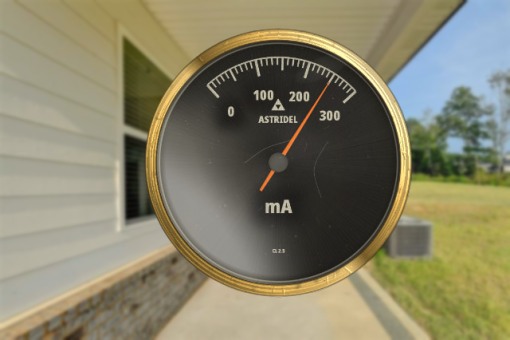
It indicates 250mA
